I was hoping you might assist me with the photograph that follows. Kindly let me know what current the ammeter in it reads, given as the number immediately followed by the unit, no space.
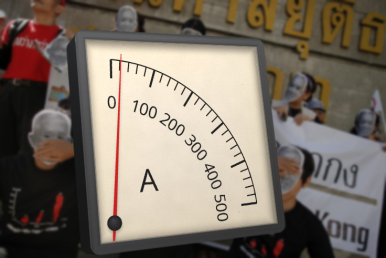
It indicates 20A
